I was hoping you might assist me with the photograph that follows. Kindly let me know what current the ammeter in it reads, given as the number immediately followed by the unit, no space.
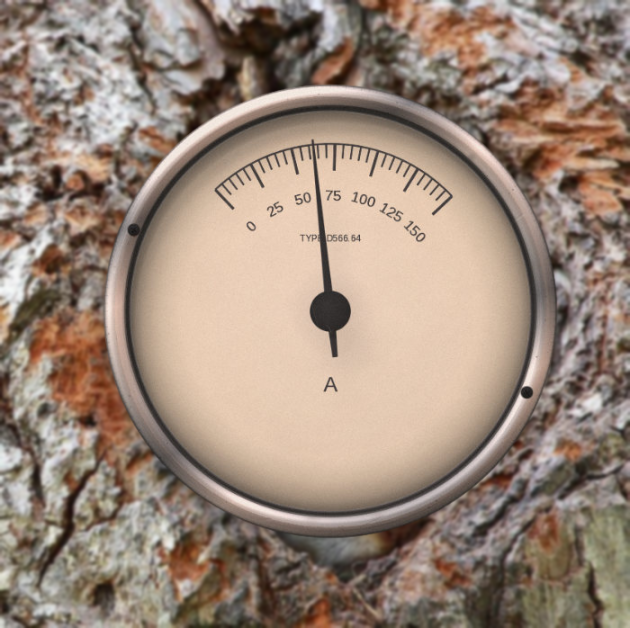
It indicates 62.5A
